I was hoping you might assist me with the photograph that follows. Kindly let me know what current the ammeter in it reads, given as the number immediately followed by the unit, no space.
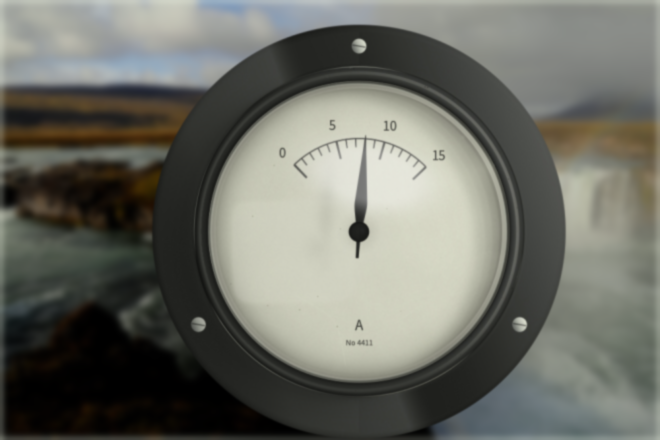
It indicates 8A
